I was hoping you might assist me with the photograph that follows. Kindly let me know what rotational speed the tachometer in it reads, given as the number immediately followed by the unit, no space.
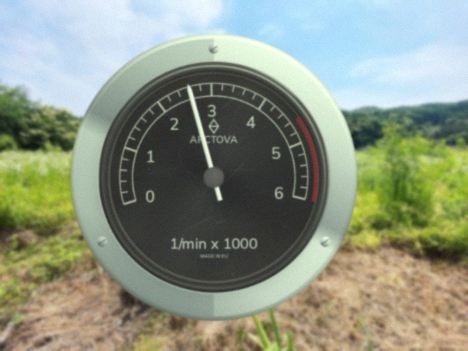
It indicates 2600rpm
